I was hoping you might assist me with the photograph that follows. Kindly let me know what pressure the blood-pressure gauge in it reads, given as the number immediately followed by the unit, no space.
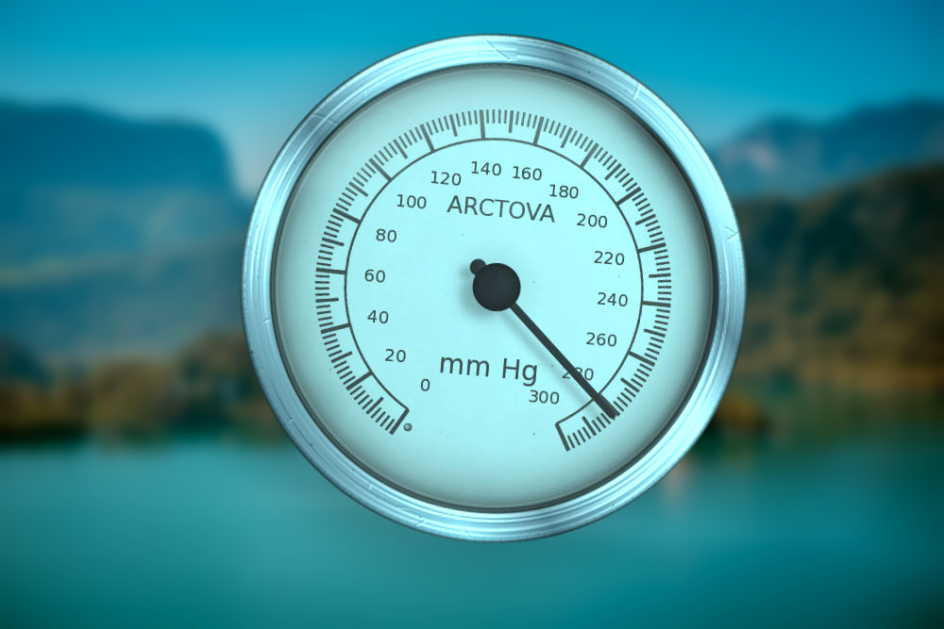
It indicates 282mmHg
